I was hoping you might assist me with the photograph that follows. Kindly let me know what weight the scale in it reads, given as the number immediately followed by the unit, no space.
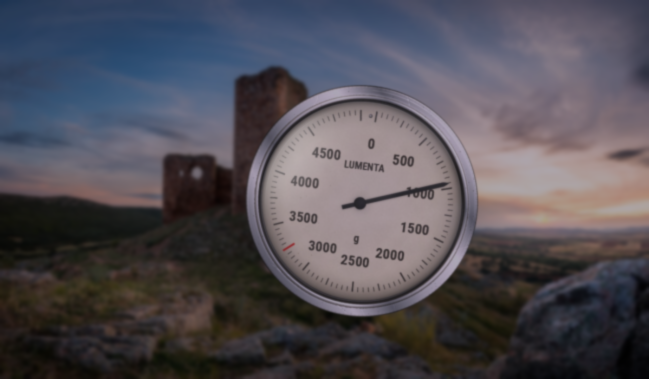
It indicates 950g
